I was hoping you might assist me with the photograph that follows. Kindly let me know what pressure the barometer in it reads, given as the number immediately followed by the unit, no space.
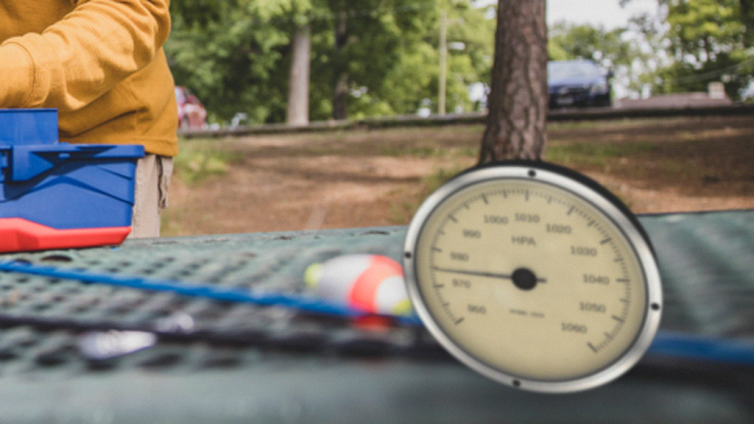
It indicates 975hPa
